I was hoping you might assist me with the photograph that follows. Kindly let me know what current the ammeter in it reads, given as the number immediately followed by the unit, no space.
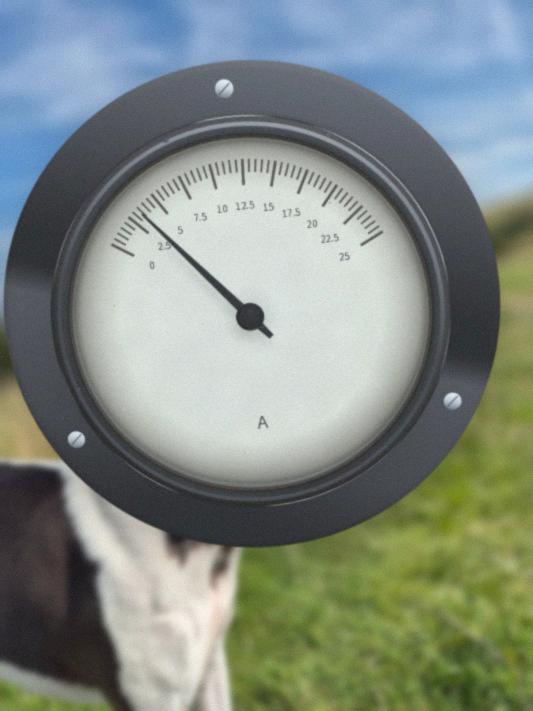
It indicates 3.5A
